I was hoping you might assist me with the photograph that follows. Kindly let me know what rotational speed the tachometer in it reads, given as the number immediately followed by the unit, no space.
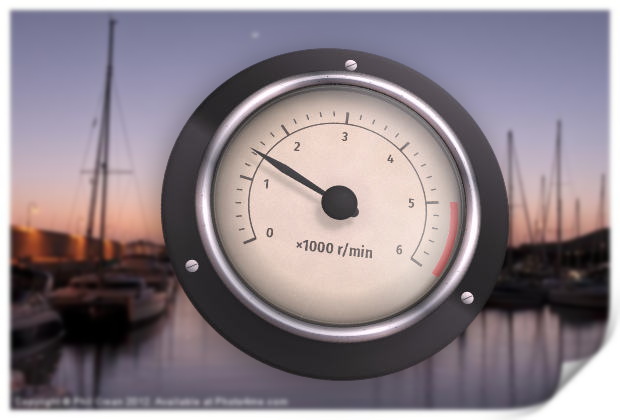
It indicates 1400rpm
